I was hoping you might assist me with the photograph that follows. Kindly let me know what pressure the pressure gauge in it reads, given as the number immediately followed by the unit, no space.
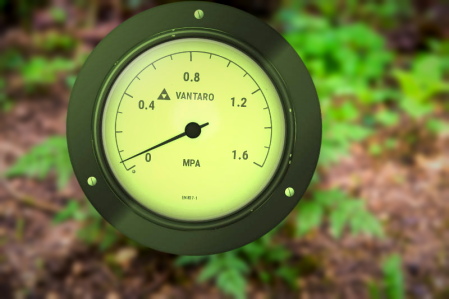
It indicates 0.05MPa
